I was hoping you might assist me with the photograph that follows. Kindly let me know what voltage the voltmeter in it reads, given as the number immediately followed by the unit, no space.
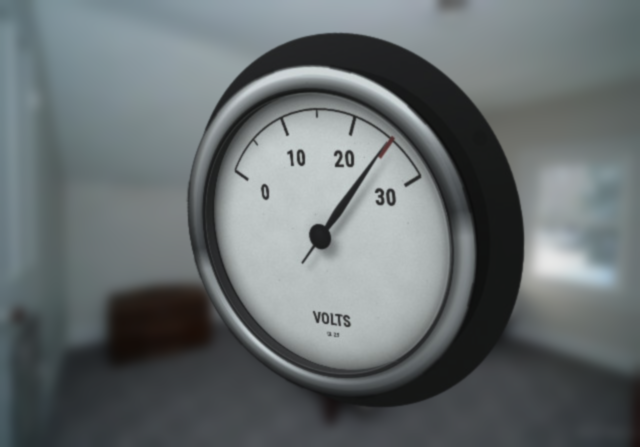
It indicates 25V
